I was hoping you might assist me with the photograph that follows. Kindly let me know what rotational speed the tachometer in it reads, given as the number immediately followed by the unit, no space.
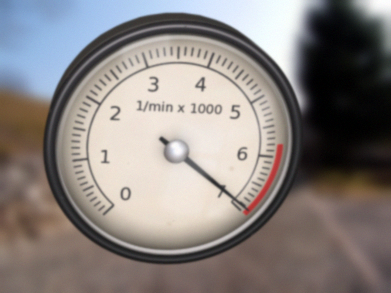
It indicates 6900rpm
